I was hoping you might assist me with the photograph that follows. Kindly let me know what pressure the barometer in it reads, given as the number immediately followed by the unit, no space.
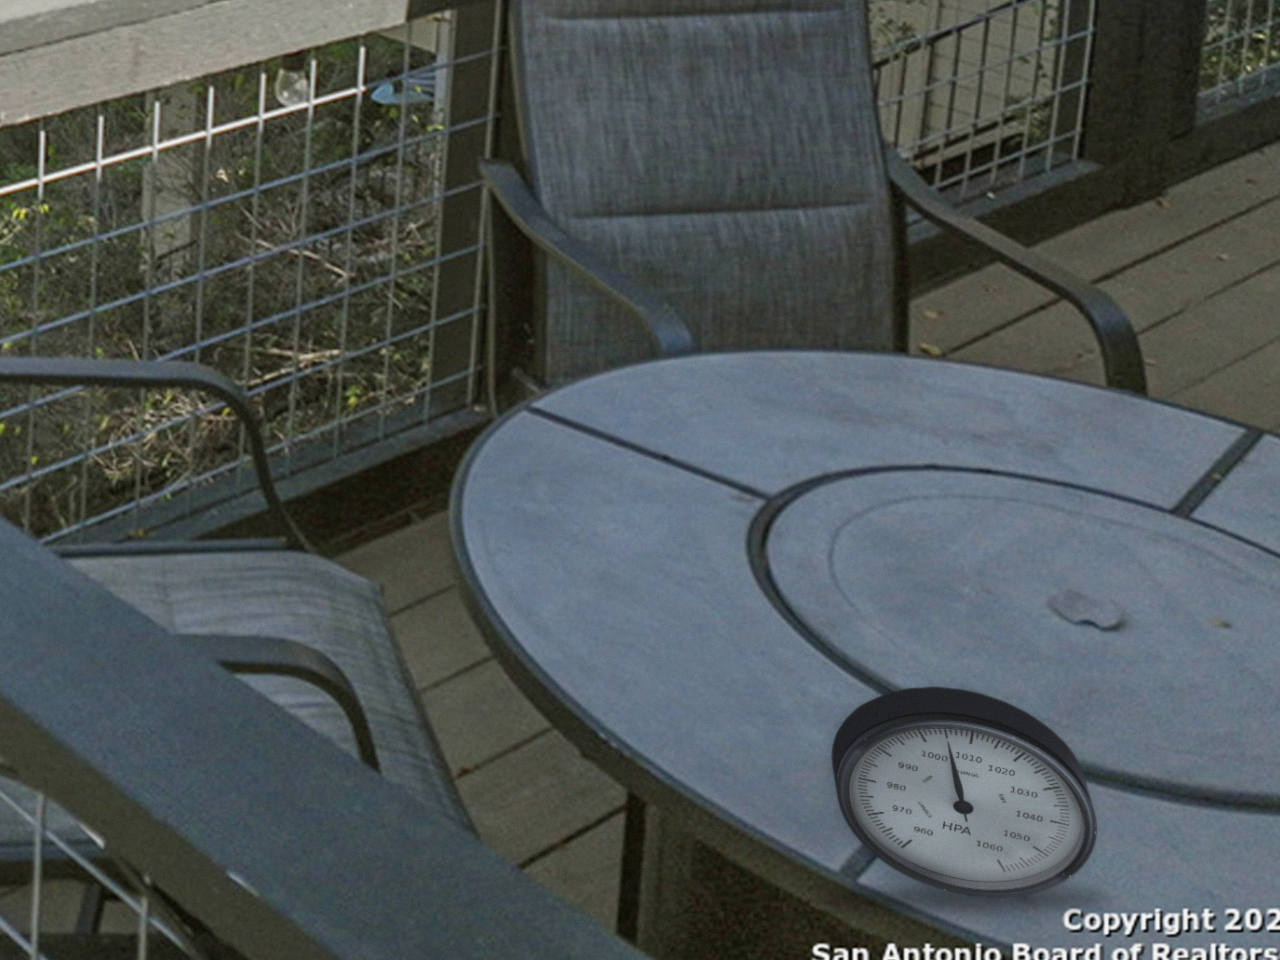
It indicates 1005hPa
